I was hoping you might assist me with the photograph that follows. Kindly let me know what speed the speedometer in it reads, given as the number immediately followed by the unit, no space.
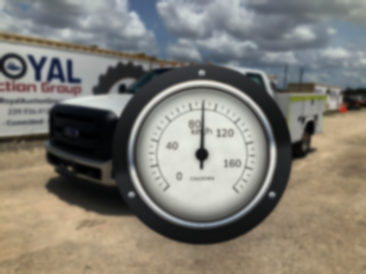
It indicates 90km/h
